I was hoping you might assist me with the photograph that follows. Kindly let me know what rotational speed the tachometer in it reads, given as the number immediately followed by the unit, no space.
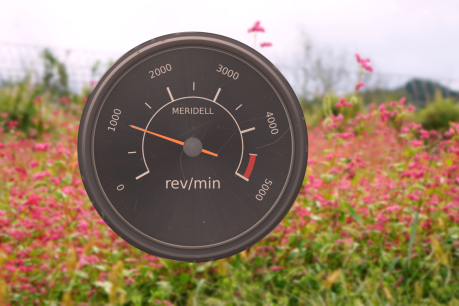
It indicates 1000rpm
